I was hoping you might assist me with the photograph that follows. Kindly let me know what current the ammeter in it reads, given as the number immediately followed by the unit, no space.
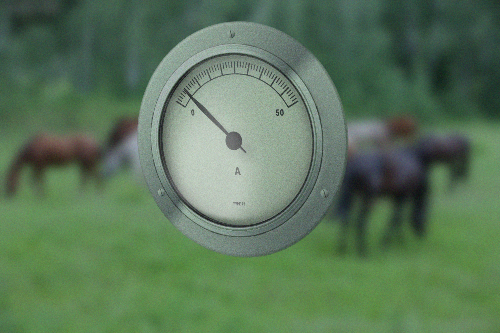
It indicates 5A
